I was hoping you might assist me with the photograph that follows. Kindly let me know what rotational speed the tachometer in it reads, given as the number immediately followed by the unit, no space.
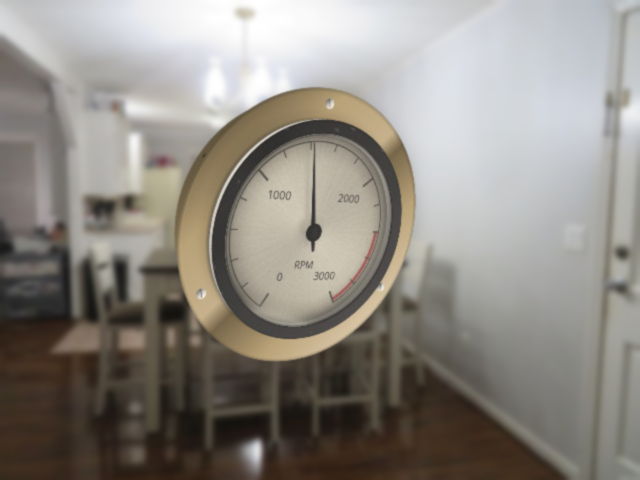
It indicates 1400rpm
